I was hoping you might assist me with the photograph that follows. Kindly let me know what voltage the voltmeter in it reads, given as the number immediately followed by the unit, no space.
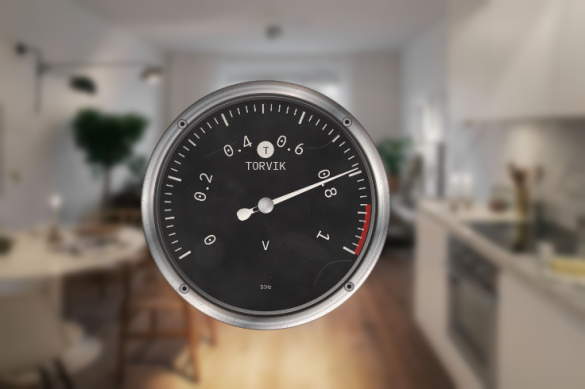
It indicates 0.79V
